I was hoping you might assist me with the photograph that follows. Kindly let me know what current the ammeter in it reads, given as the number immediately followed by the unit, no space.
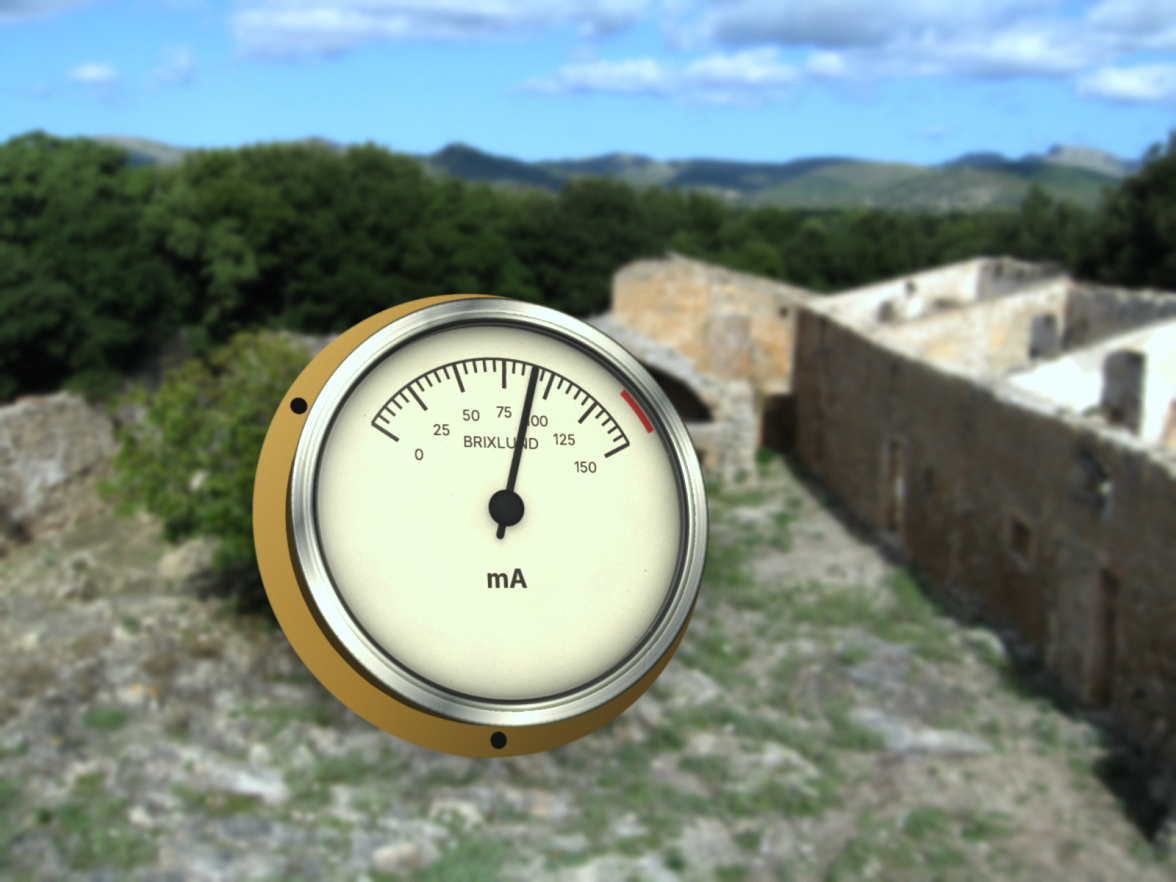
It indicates 90mA
